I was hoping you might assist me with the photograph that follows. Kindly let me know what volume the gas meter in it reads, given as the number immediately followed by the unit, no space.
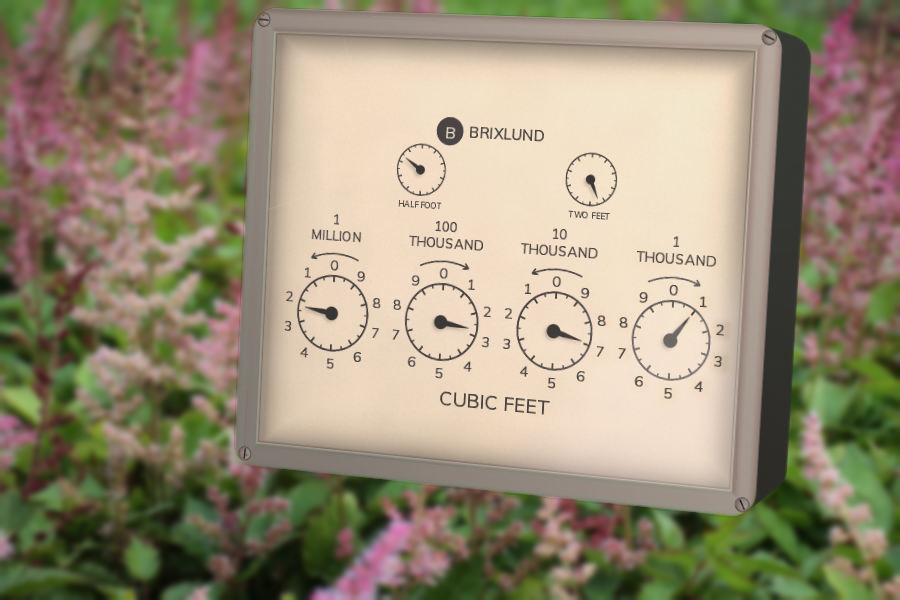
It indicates 227100ft³
